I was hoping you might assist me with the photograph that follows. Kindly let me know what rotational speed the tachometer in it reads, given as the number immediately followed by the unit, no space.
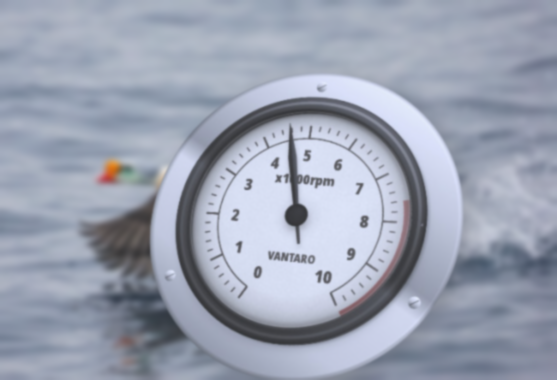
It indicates 4600rpm
